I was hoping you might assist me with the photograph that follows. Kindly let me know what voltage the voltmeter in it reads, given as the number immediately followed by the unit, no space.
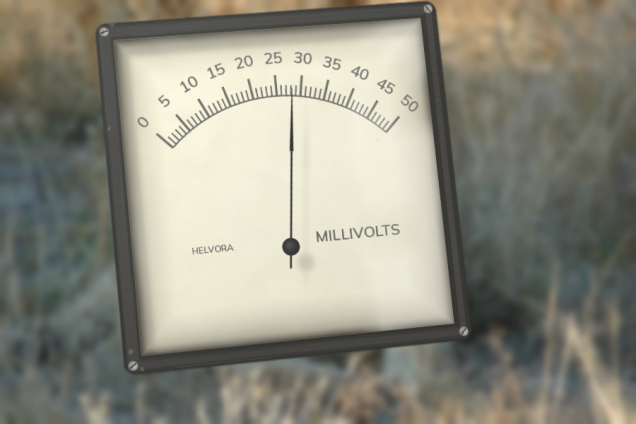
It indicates 28mV
